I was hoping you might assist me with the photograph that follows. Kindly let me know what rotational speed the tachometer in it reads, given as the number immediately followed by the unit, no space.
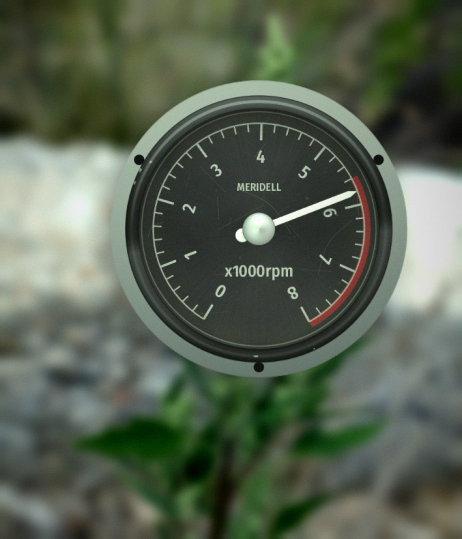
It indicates 5800rpm
